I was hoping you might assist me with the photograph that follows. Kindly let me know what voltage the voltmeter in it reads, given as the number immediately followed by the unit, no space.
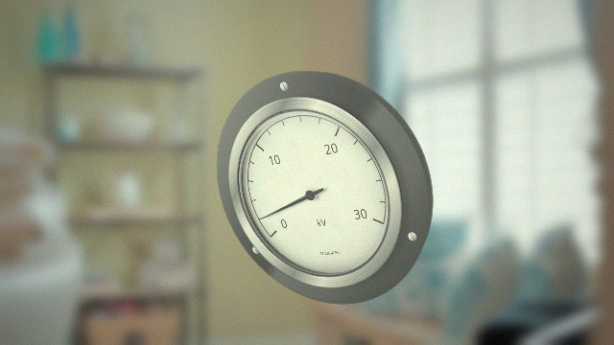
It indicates 2kV
